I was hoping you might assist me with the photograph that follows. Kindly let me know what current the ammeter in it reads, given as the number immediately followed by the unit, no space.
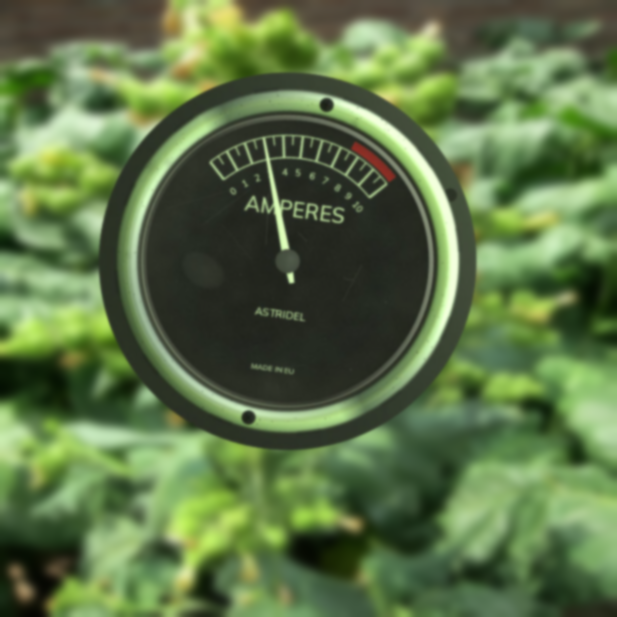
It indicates 3A
